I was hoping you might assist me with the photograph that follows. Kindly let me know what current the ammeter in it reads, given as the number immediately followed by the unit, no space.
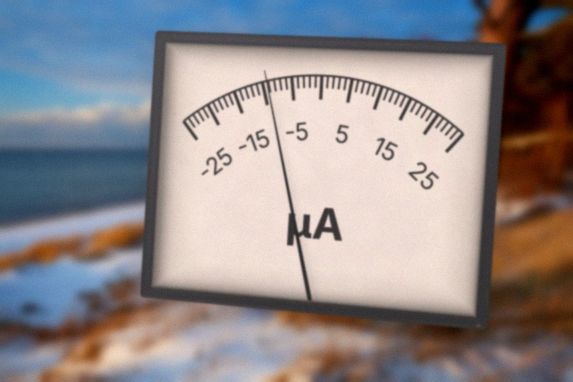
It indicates -9µA
